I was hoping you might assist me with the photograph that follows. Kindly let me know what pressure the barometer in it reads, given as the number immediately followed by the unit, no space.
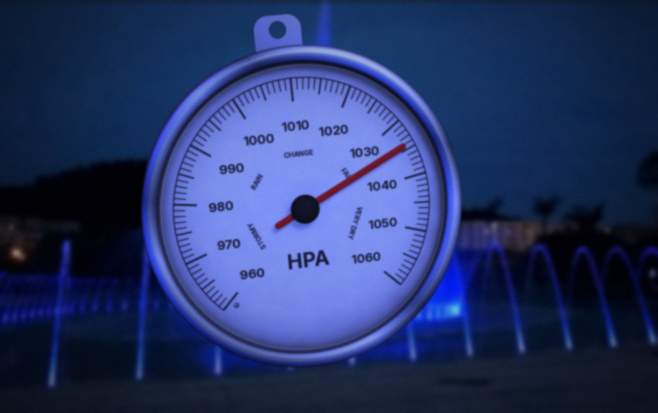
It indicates 1034hPa
